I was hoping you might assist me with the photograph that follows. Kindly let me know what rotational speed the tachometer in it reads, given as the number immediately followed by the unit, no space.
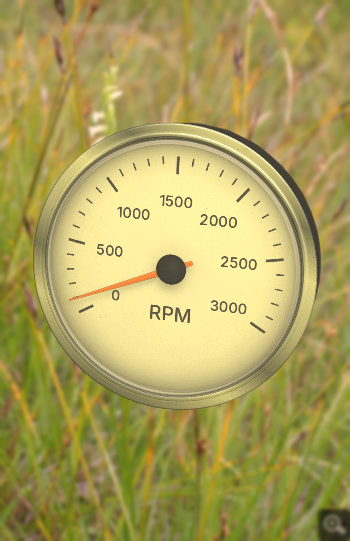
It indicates 100rpm
